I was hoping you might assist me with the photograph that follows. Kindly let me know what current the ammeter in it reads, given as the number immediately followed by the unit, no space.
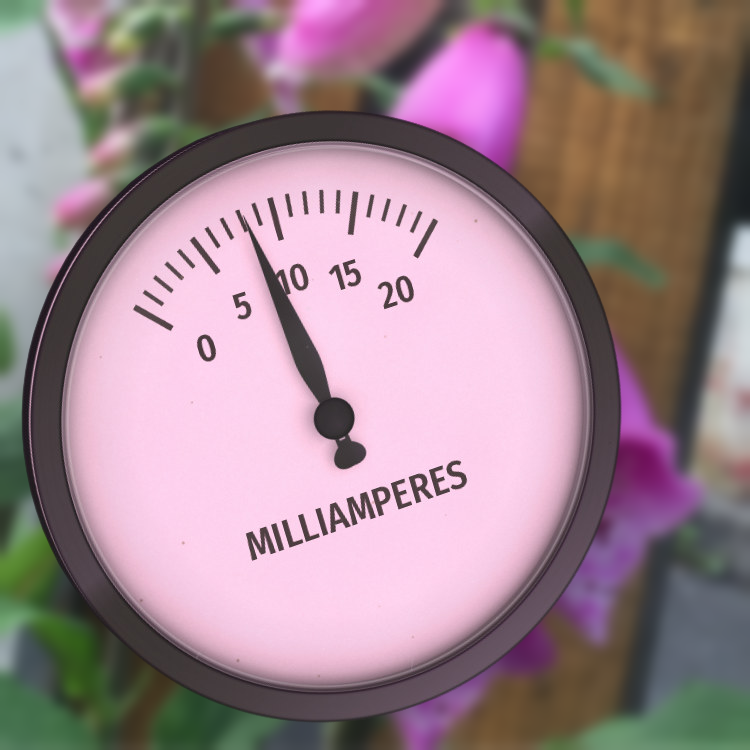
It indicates 8mA
